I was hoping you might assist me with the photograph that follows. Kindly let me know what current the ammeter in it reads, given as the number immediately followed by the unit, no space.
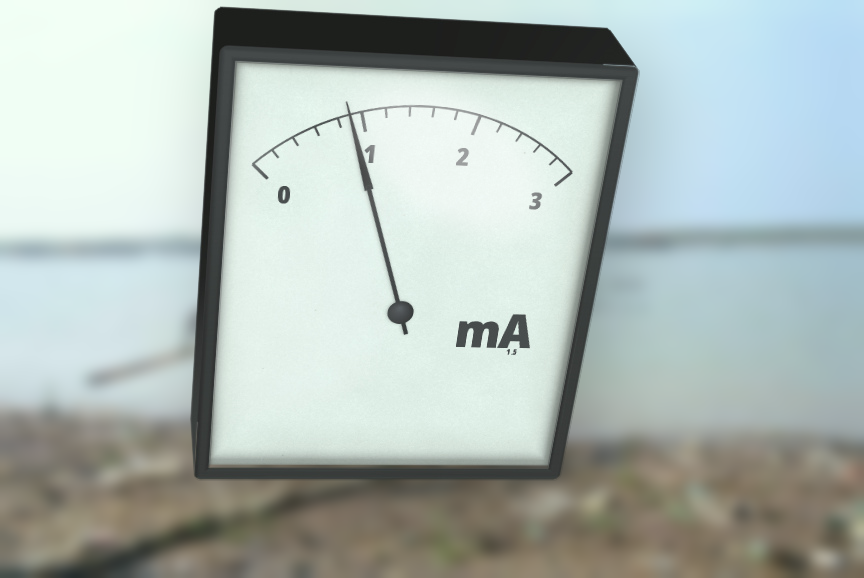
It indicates 0.9mA
